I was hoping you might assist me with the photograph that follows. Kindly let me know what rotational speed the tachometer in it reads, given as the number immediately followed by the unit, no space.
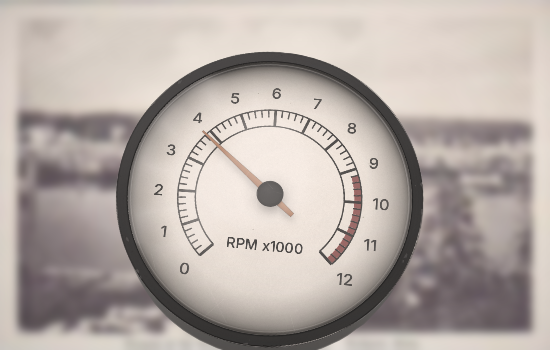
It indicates 3800rpm
